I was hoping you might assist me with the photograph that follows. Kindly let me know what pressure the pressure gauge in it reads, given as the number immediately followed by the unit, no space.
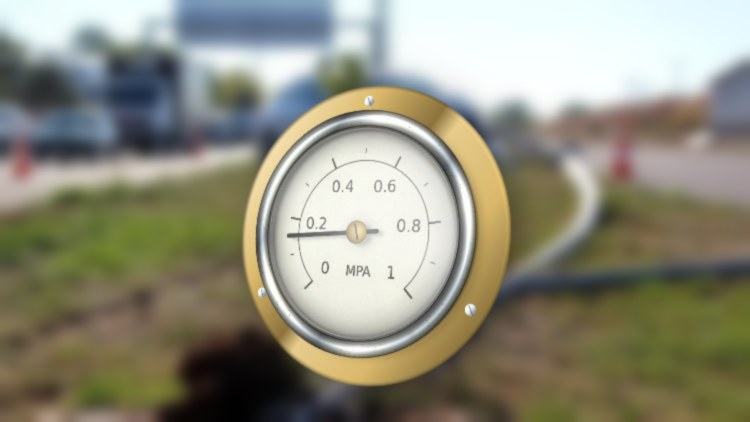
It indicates 0.15MPa
